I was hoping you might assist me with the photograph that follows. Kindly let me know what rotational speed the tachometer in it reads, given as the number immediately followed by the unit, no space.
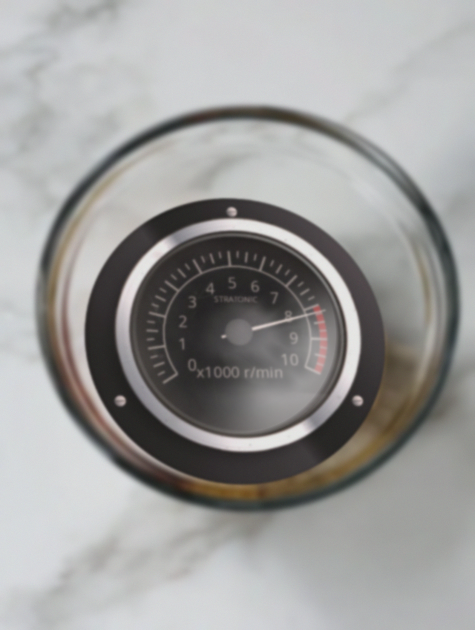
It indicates 8250rpm
